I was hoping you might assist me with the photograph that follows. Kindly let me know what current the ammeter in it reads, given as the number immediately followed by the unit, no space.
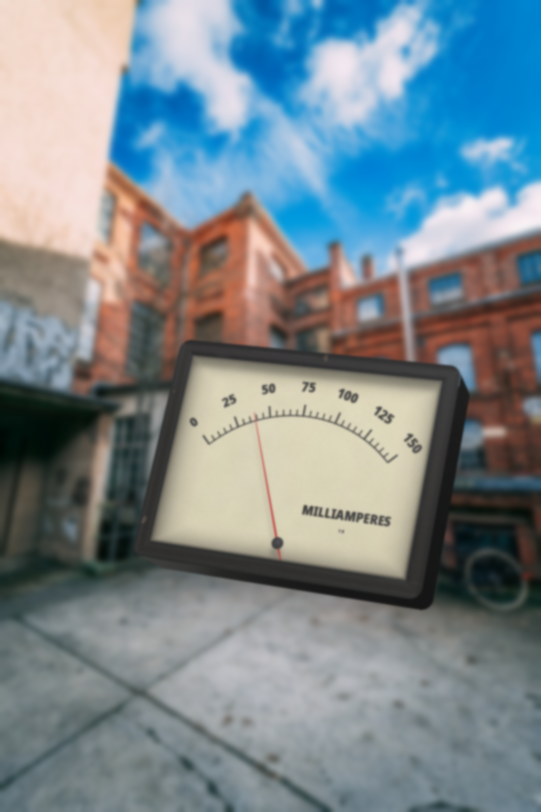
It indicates 40mA
